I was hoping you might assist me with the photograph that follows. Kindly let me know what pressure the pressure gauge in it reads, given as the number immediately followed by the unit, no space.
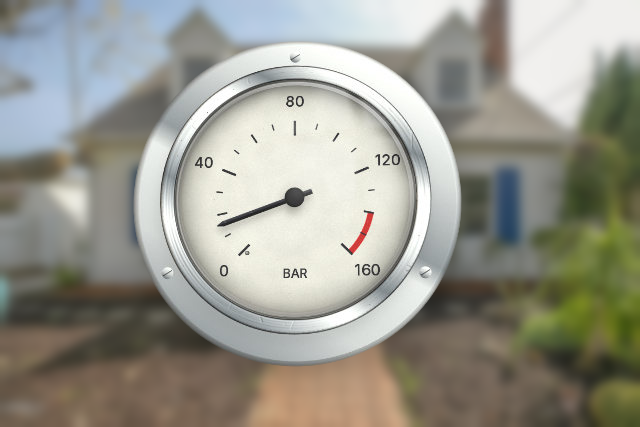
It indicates 15bar
